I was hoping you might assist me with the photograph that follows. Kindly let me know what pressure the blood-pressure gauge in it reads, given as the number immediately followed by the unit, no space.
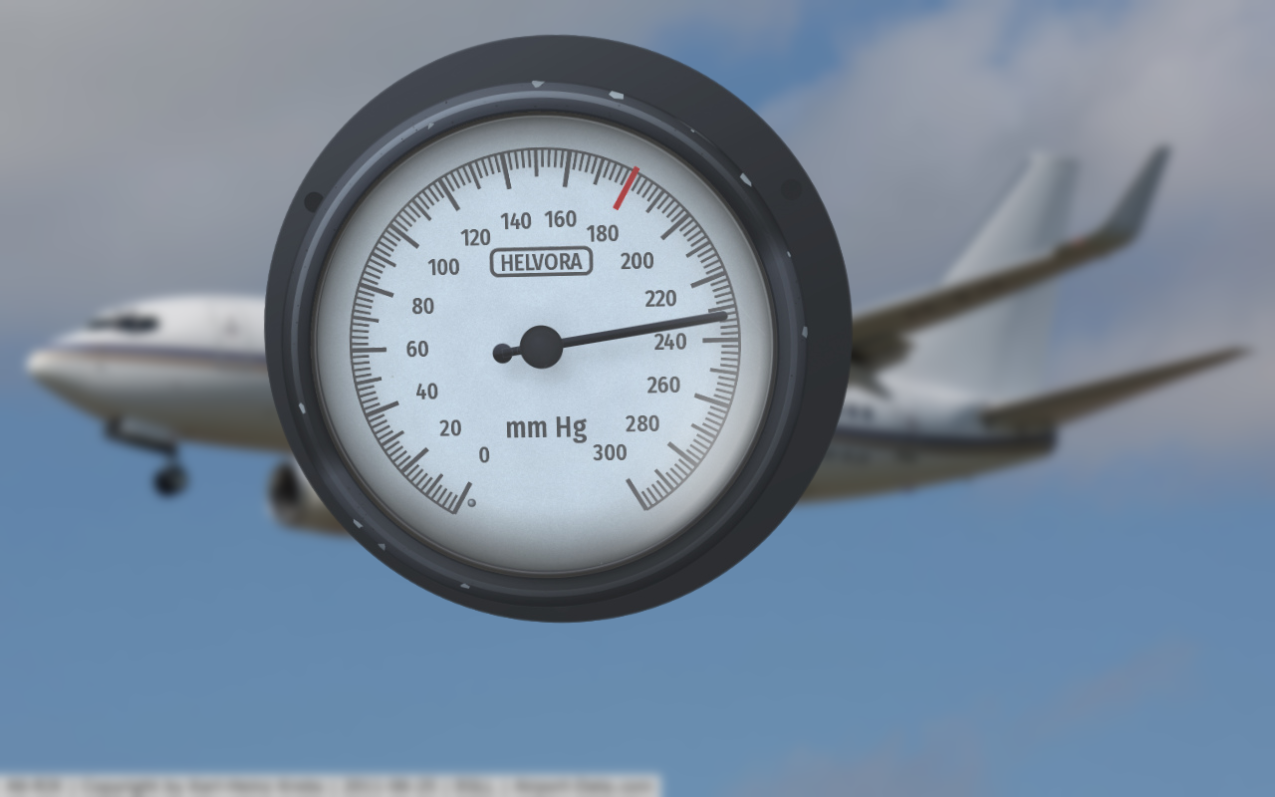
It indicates 232mmHg
